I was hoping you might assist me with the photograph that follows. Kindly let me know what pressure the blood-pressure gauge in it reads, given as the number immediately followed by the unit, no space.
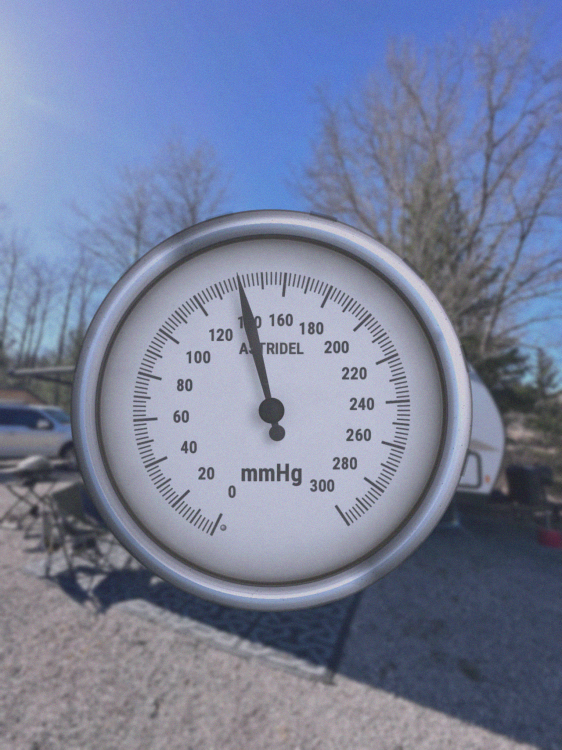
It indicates 140mmHg
